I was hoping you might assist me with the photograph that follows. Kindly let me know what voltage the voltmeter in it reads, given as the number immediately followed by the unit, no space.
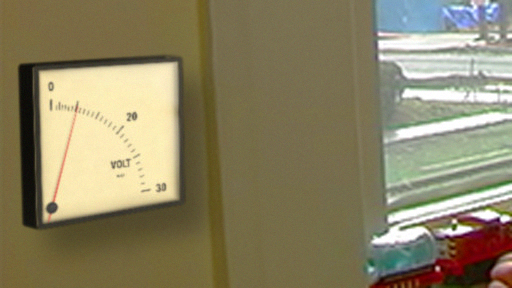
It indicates 10V
